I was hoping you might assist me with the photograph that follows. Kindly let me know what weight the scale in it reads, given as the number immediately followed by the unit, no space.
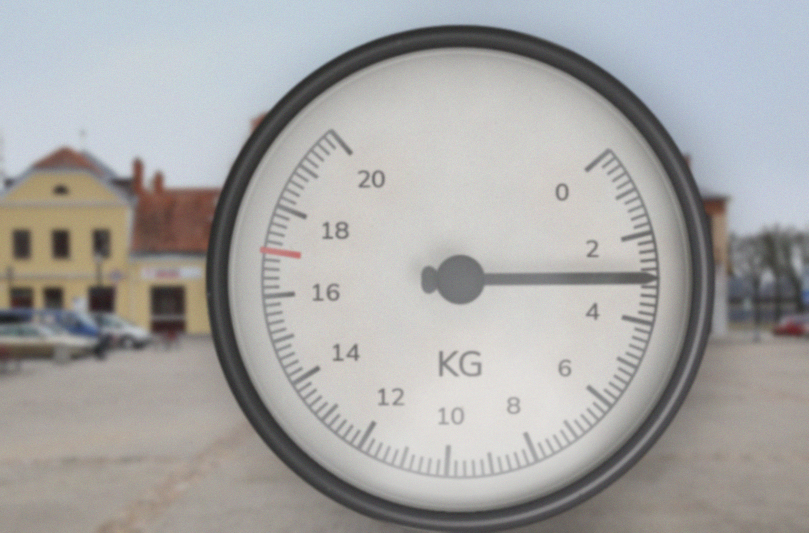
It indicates 3kg
